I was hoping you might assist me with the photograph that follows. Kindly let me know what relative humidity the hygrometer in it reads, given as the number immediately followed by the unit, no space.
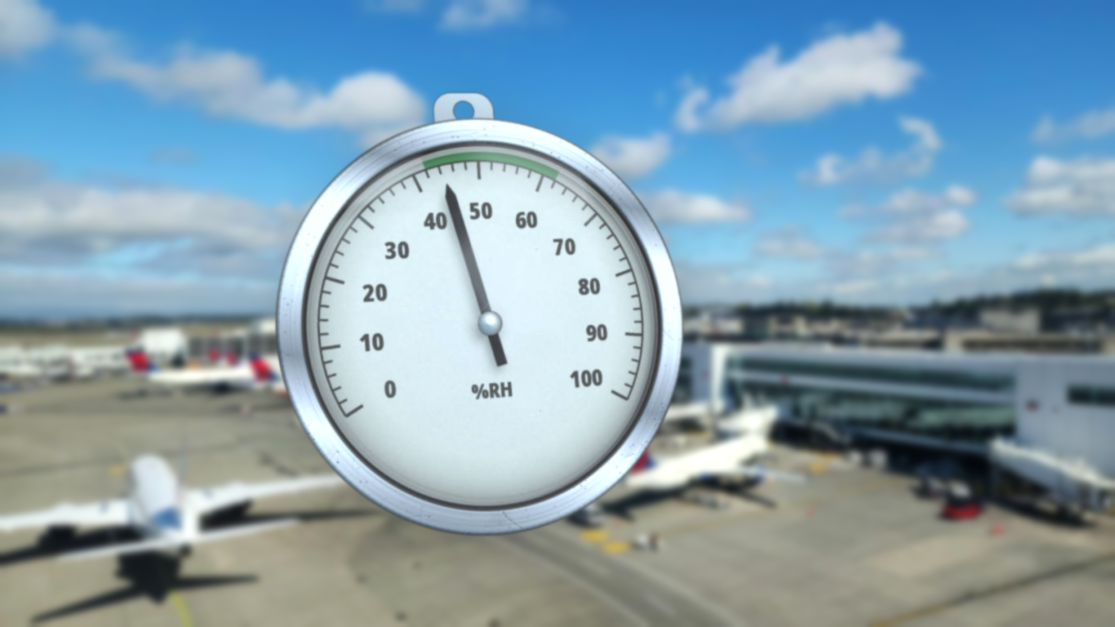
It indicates 44%
